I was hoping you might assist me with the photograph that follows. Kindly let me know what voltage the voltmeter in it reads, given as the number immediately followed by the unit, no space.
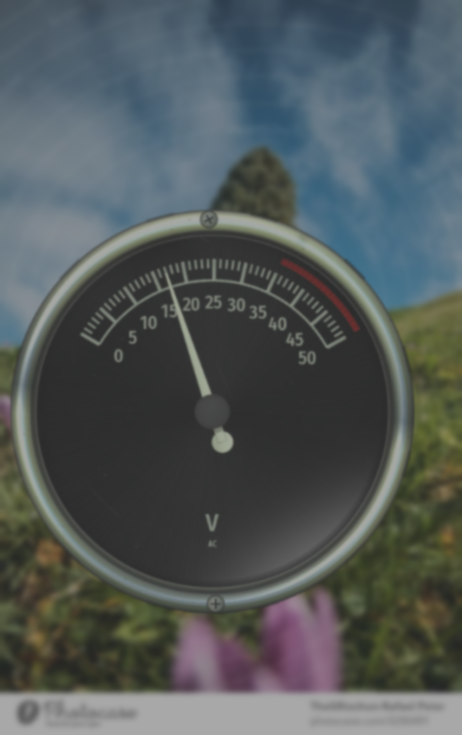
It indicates 17V
